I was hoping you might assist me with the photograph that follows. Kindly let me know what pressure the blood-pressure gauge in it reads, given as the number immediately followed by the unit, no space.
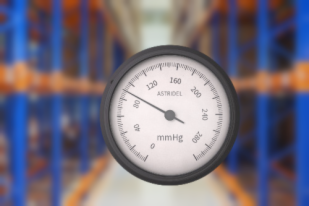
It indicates 90mmHg
